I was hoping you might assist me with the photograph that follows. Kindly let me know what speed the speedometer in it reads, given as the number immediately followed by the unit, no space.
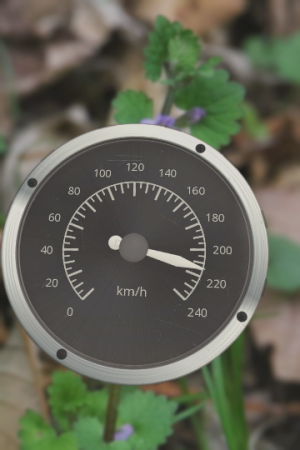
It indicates 215km/h
